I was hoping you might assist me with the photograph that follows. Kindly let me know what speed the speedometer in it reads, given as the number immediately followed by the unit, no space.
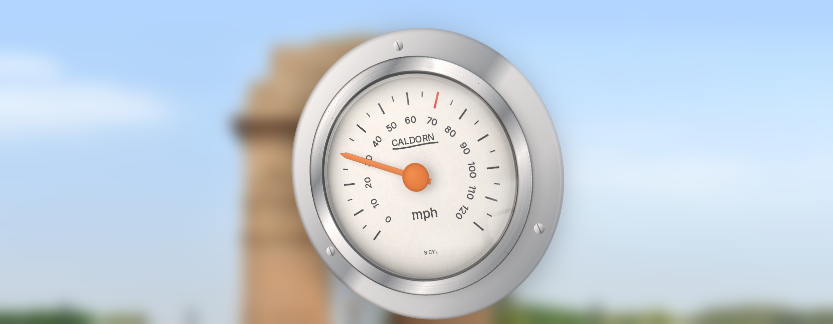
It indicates 30mph
